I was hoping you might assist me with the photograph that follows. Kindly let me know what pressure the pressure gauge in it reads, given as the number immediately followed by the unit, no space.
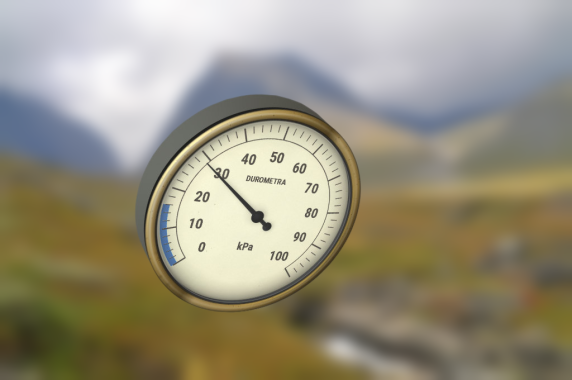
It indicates 29kPa
